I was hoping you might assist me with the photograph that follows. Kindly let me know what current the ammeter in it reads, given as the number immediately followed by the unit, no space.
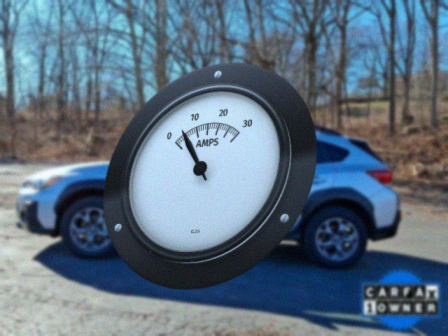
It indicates 5A
